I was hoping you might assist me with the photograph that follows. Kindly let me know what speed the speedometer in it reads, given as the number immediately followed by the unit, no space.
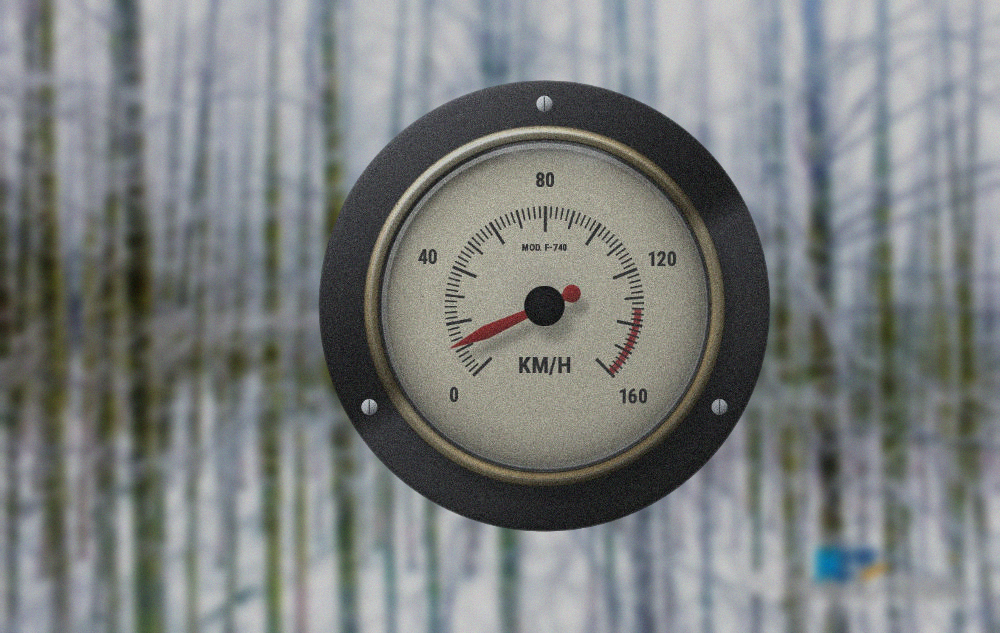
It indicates 12km/h
